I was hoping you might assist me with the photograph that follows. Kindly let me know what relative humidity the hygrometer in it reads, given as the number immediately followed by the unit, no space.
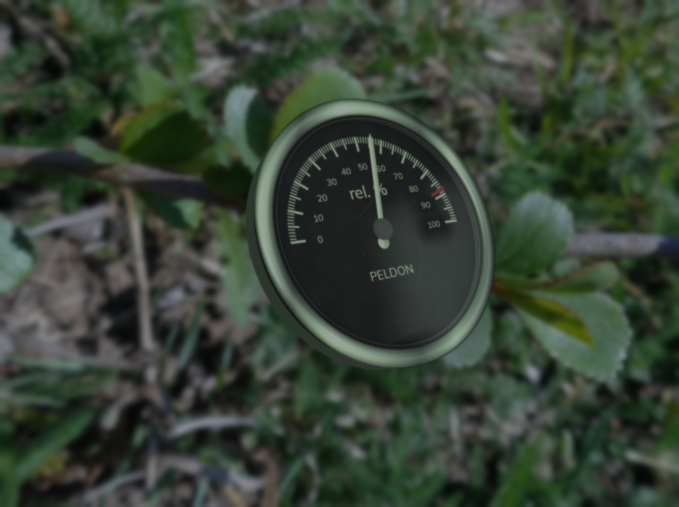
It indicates 55%
